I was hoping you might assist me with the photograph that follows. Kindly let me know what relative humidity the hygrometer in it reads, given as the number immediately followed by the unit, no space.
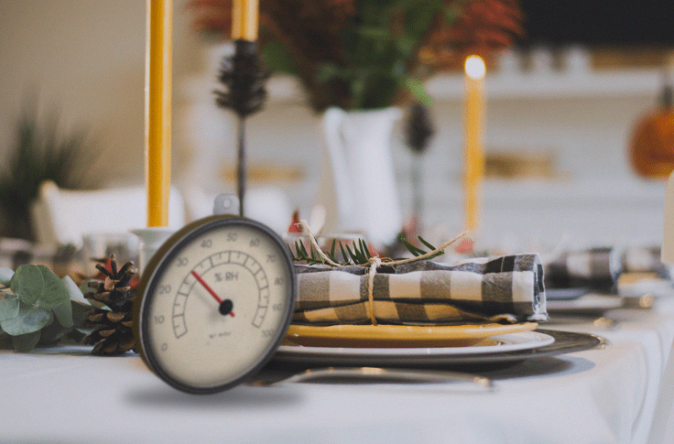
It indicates 30%
